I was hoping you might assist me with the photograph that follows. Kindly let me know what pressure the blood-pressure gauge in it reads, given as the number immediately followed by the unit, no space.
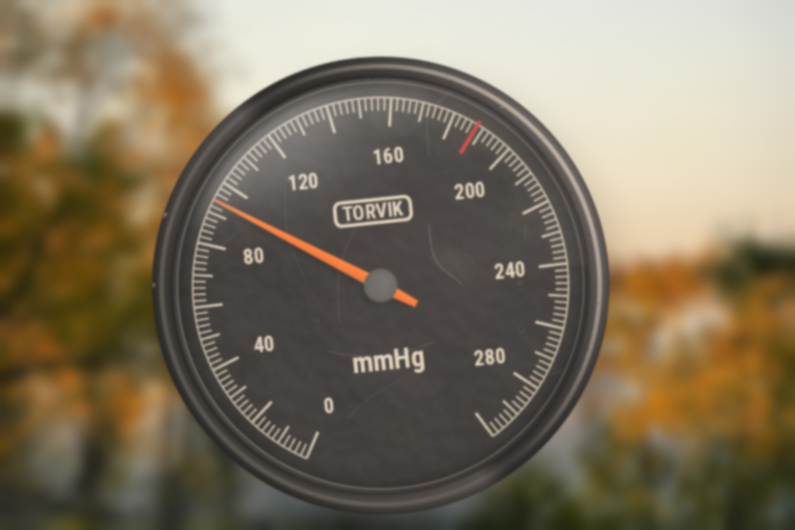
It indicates 94mmHg
